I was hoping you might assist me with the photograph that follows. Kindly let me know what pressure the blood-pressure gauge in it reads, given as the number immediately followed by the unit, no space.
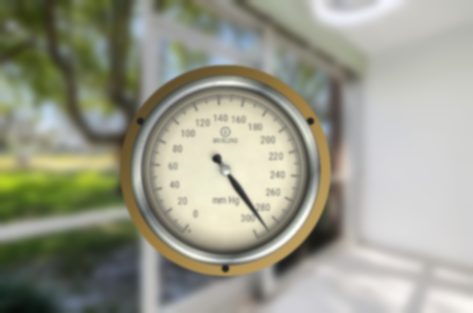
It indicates 290mmHg
